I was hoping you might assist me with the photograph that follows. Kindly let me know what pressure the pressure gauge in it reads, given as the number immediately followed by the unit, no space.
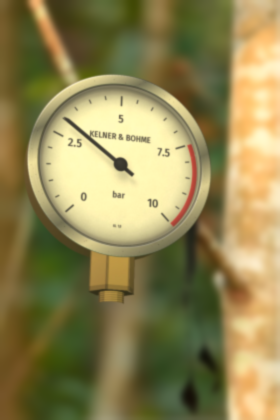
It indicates 3bar
